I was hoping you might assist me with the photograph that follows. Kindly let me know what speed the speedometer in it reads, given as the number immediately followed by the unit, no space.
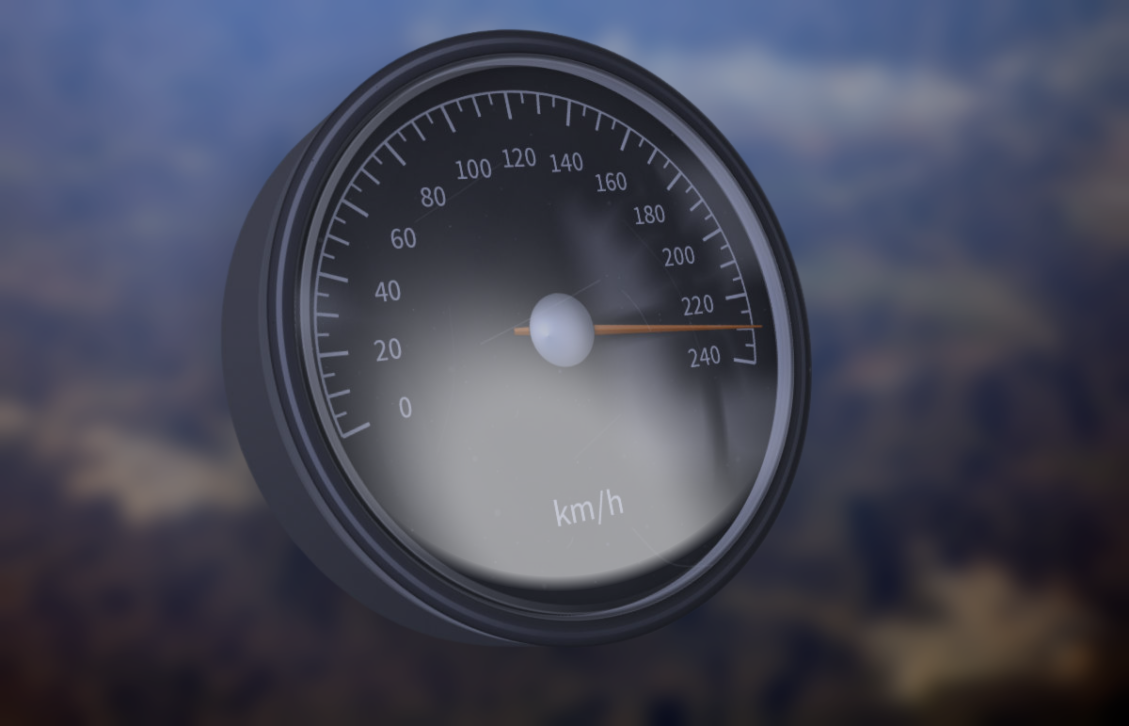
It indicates 230km/h
